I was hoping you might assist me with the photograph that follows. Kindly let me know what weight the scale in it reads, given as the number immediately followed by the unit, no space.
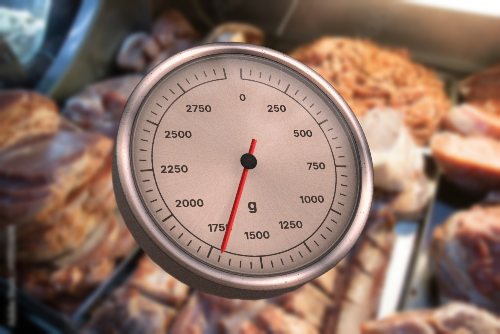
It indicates 1700g
